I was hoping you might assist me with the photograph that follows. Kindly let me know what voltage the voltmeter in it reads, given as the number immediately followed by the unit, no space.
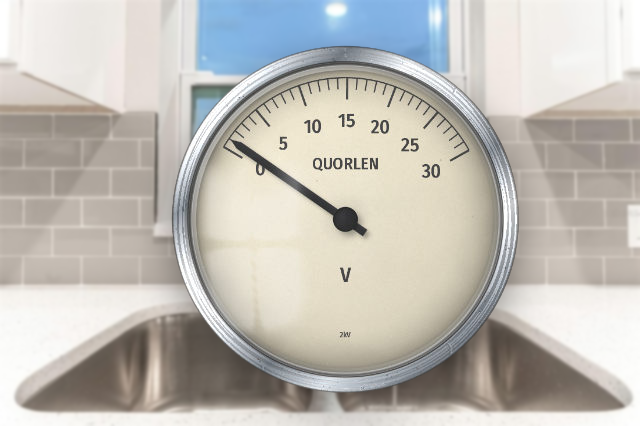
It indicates 1V
